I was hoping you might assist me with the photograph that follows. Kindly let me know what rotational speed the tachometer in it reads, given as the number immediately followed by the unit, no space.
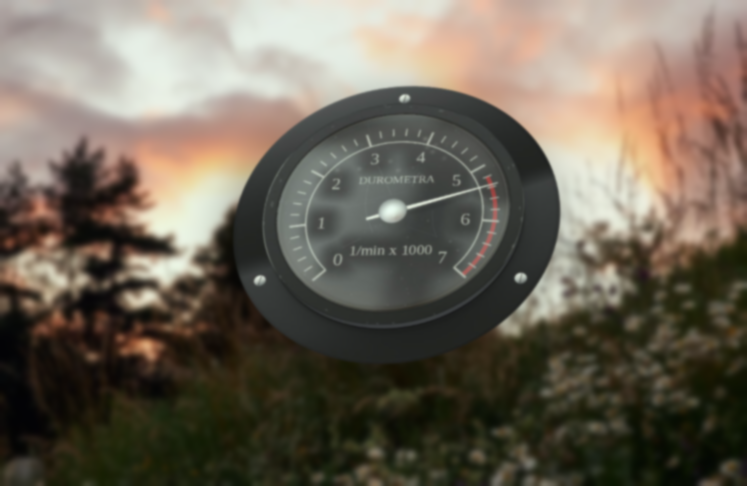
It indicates 5400rpm
